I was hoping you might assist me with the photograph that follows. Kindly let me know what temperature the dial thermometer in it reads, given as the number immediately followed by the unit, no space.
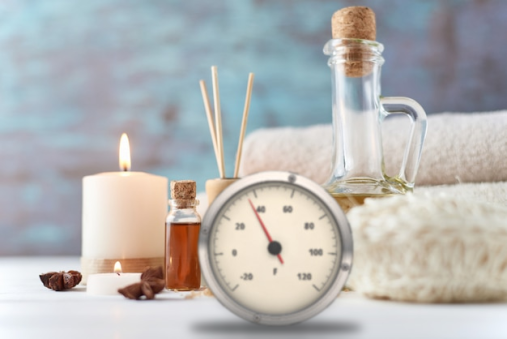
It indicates 36°F
